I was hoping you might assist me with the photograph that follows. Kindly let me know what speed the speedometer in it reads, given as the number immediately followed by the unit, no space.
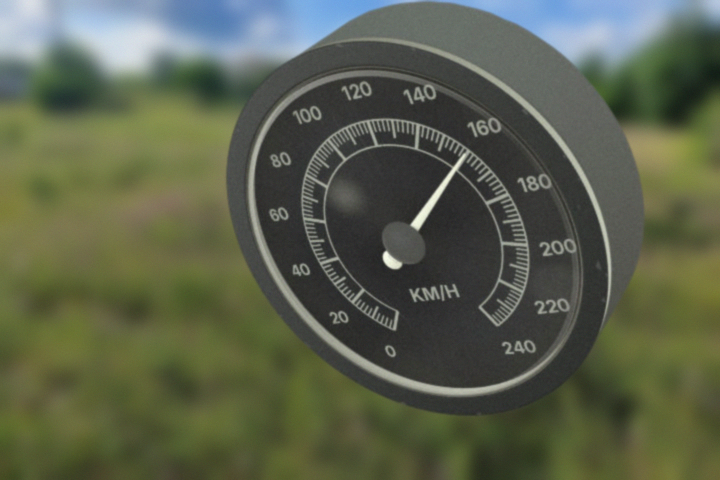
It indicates 160km/h
